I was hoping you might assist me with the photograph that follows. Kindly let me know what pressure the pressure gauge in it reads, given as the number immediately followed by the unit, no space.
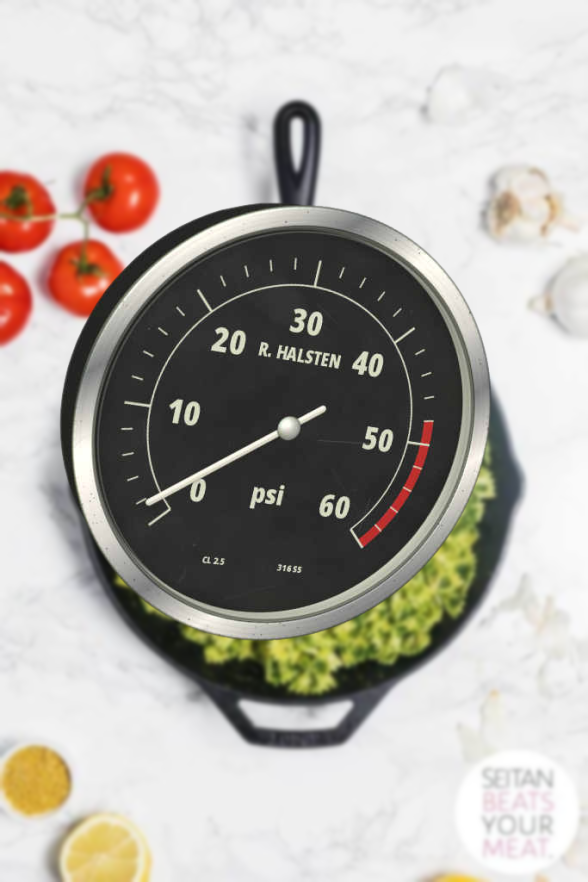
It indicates 2psi
